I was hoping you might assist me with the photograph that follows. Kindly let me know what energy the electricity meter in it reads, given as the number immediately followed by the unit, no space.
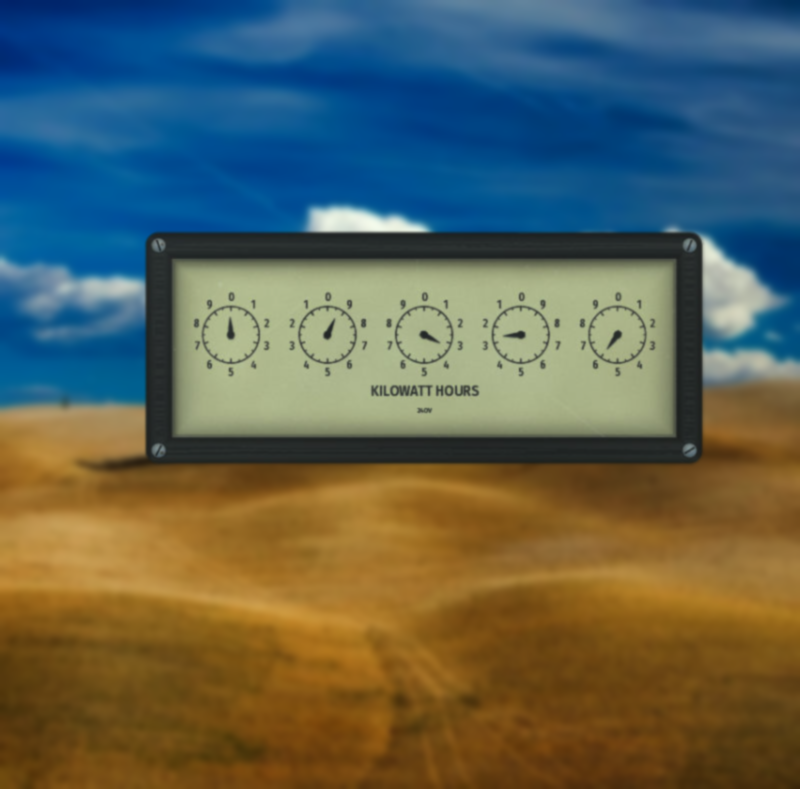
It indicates 99326kWh
